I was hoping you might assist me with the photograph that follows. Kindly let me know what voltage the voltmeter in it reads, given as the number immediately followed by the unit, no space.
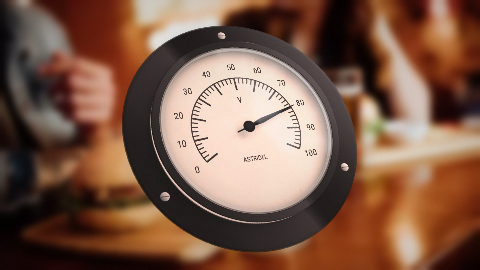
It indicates 80V
